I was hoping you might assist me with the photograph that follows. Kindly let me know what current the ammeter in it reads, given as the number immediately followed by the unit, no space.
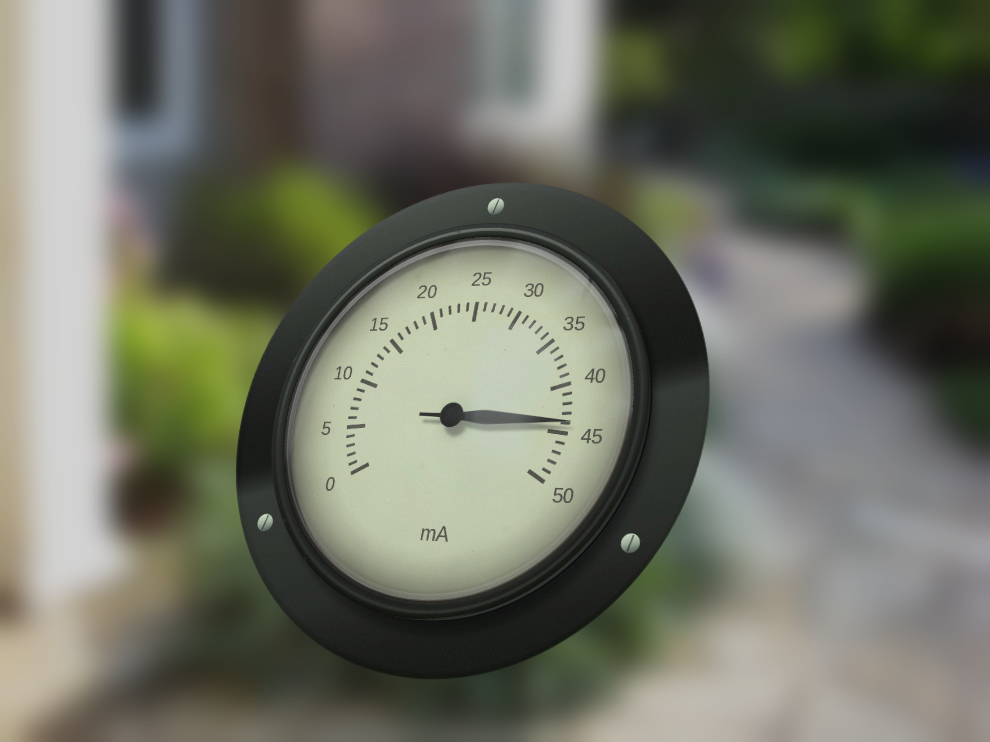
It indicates 44mA
